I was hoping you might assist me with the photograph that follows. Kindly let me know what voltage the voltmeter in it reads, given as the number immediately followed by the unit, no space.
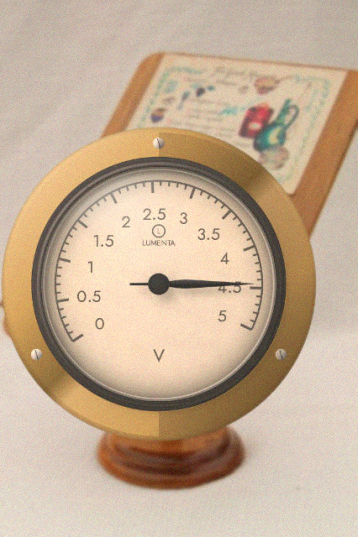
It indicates 4.45V
